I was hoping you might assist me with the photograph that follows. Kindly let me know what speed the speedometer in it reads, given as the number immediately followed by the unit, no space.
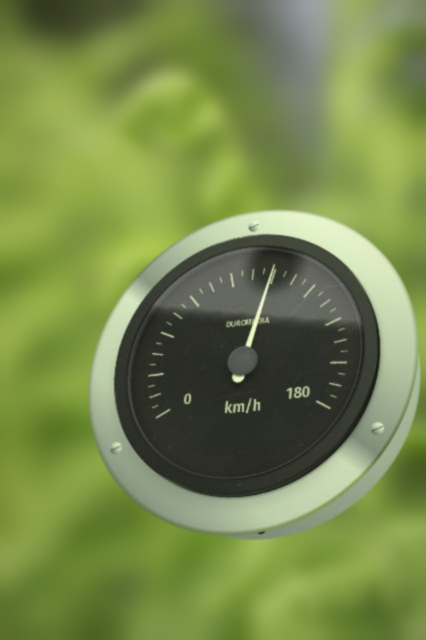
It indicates 100km/h
